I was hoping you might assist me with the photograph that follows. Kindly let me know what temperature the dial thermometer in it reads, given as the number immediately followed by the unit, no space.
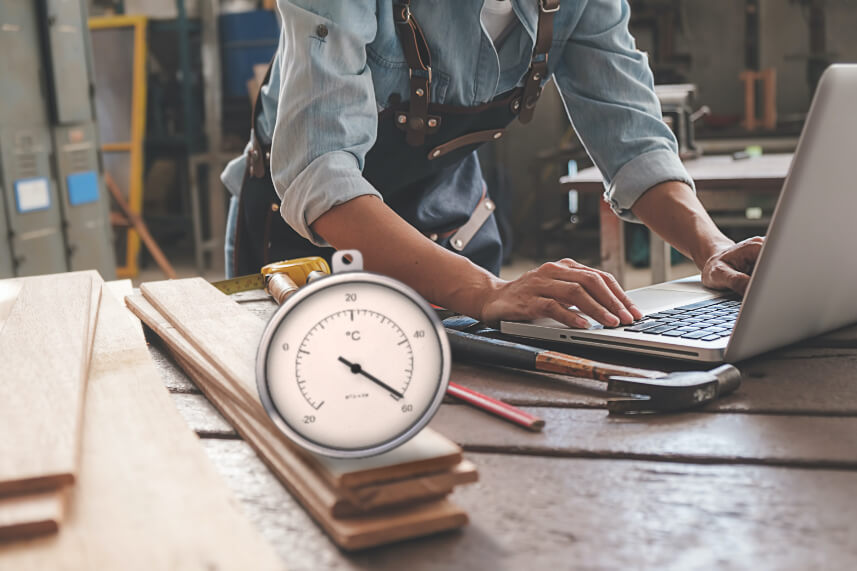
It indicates 58°C
